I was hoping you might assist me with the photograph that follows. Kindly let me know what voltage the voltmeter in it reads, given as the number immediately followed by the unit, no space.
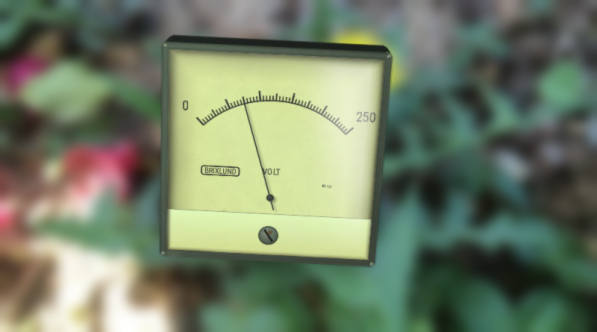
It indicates 75V
